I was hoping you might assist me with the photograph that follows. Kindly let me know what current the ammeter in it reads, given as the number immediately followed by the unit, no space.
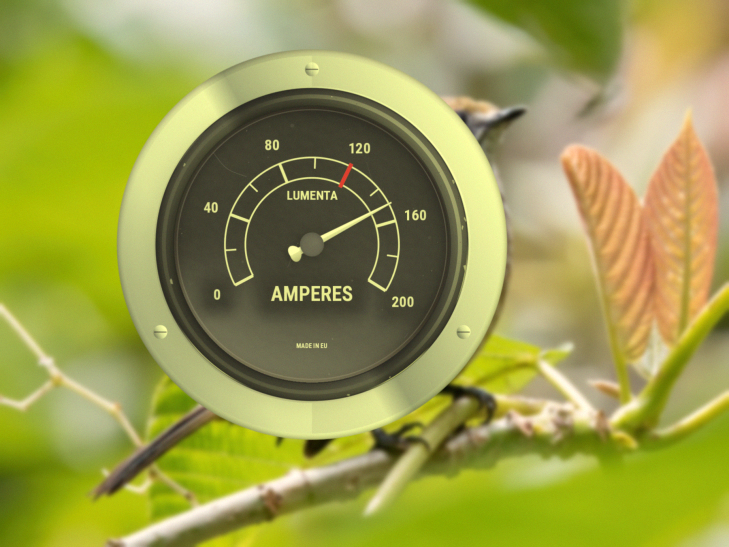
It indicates 150A
